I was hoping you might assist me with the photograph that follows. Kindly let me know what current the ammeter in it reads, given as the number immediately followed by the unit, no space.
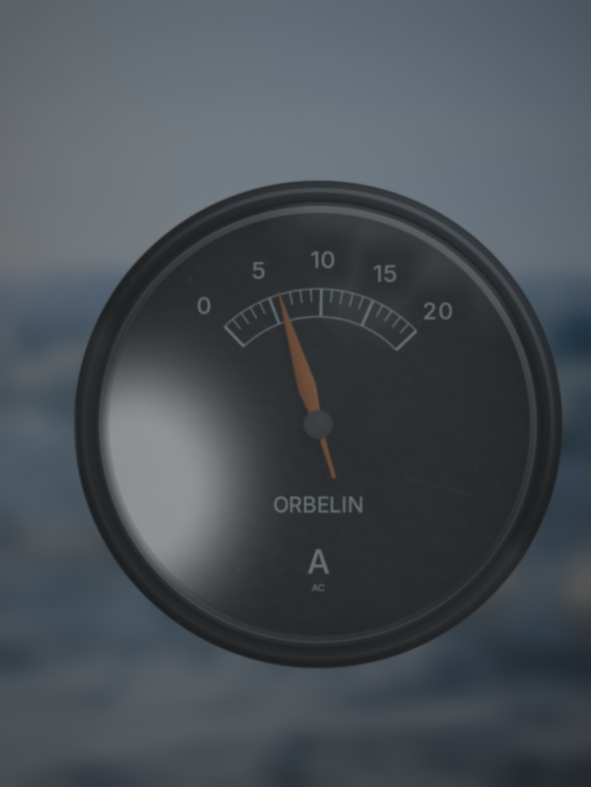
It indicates 6A
